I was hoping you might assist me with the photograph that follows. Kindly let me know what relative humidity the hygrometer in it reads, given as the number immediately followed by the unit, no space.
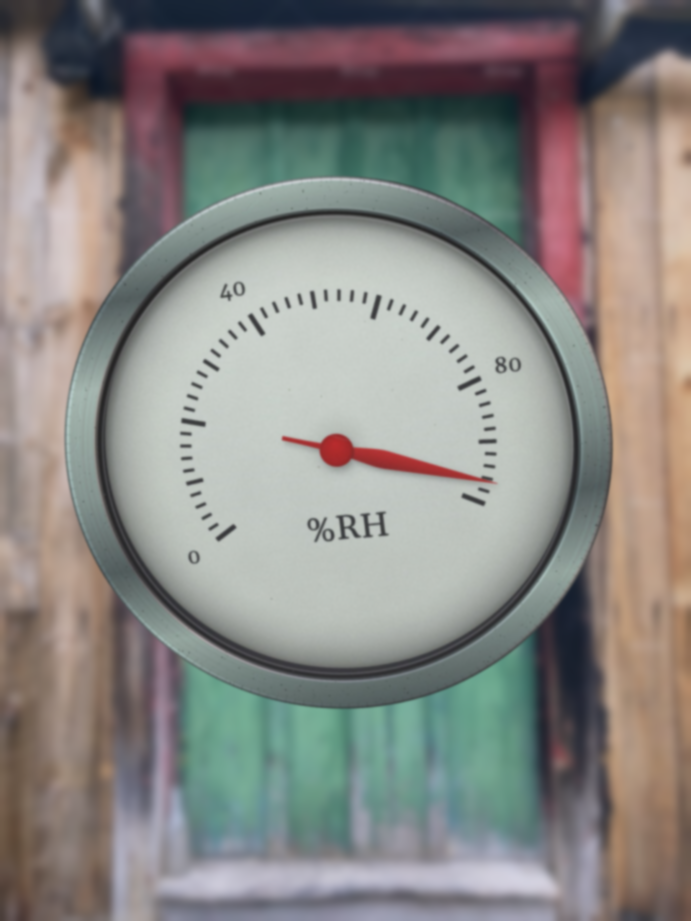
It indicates 96%
